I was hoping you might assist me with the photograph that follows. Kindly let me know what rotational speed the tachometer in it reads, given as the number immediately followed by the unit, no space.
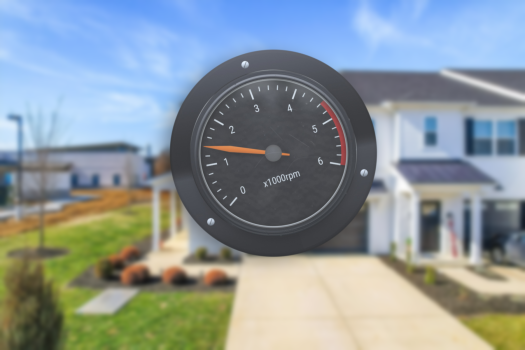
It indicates 1400rpm
